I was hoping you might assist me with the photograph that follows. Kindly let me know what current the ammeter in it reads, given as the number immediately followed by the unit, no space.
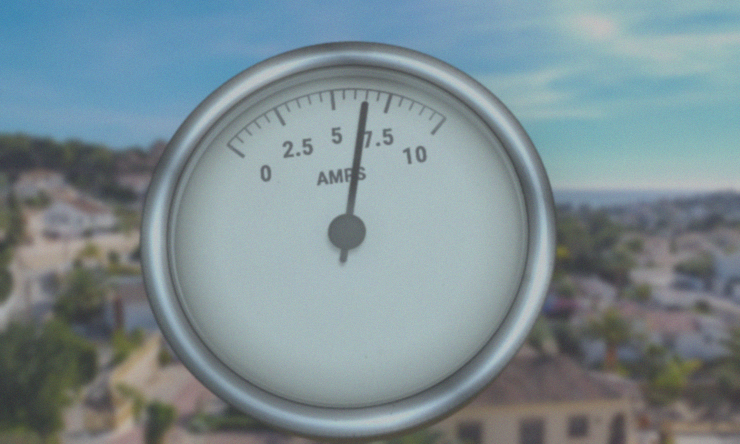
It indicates 6.5A
